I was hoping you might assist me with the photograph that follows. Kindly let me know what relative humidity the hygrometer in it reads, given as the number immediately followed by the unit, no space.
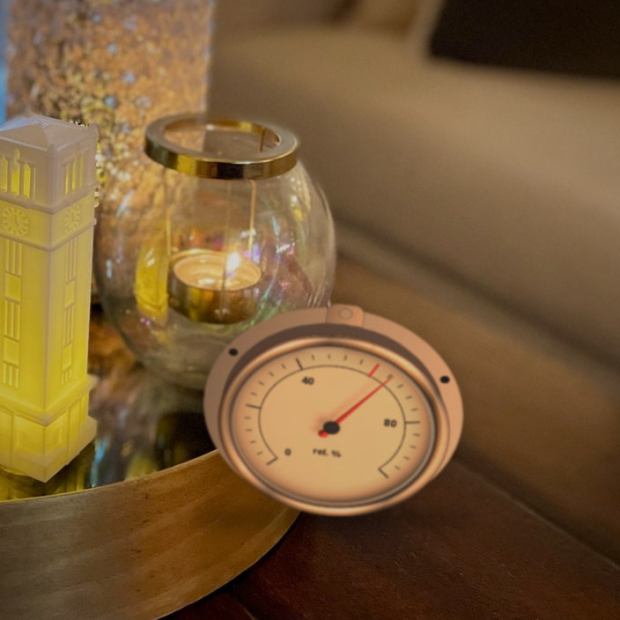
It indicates 64%
